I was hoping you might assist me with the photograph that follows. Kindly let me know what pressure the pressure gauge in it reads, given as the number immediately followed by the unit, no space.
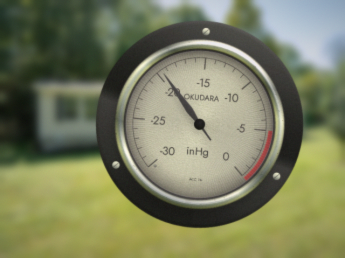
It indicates -19.5inHg
